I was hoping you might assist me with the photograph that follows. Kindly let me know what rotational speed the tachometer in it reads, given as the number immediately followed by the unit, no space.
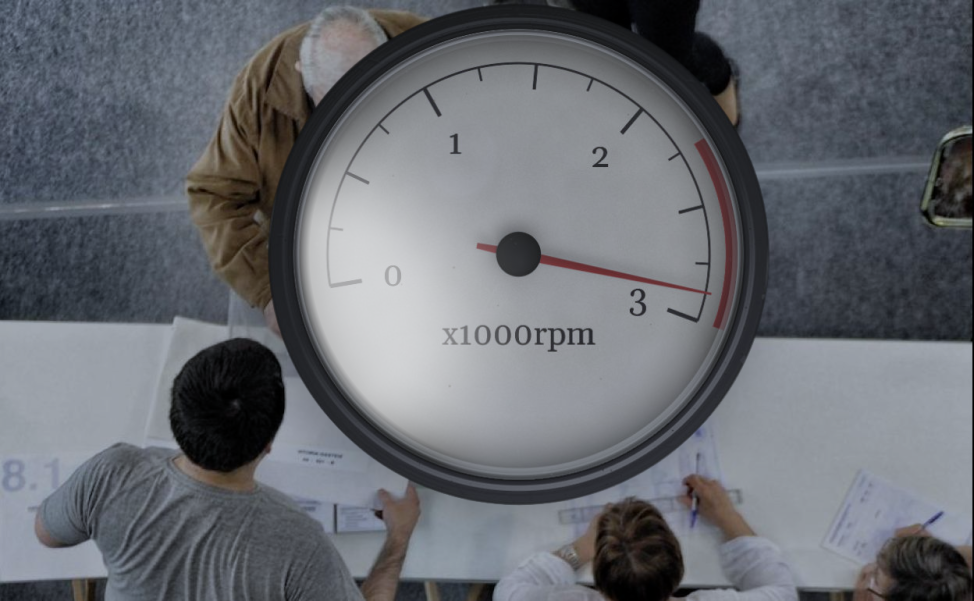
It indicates 2875rpm
